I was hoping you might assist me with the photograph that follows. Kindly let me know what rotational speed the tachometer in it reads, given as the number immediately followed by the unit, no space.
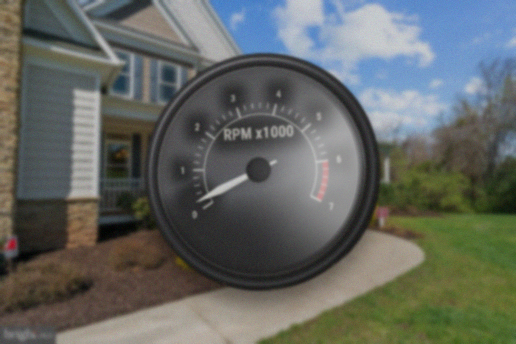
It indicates 200rpm
